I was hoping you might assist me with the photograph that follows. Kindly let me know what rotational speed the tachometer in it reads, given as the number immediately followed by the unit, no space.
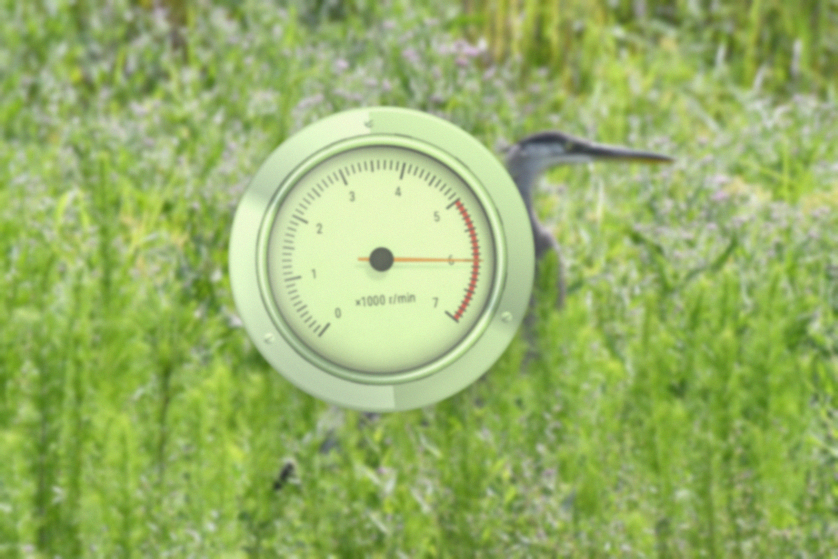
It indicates 6000rpm
